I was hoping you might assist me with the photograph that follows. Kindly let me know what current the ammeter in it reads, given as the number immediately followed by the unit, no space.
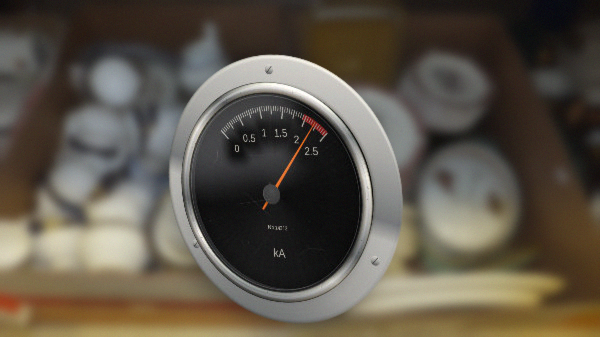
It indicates 2.25kA
